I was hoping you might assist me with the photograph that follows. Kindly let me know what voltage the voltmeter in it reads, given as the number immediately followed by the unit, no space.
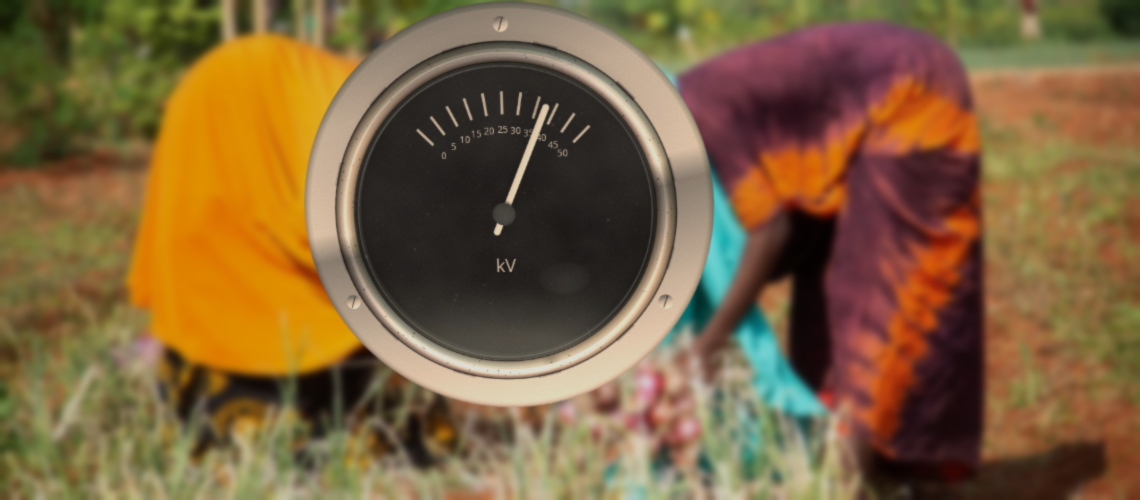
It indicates 37.5kV
